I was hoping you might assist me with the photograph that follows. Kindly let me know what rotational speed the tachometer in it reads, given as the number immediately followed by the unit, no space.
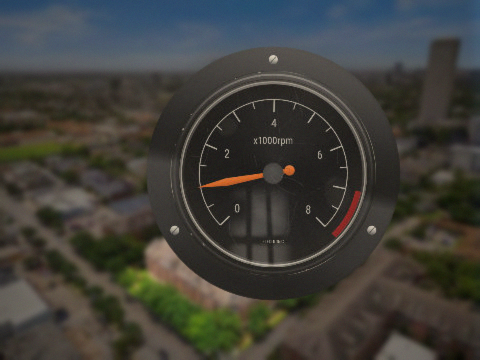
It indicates 1000rpm
